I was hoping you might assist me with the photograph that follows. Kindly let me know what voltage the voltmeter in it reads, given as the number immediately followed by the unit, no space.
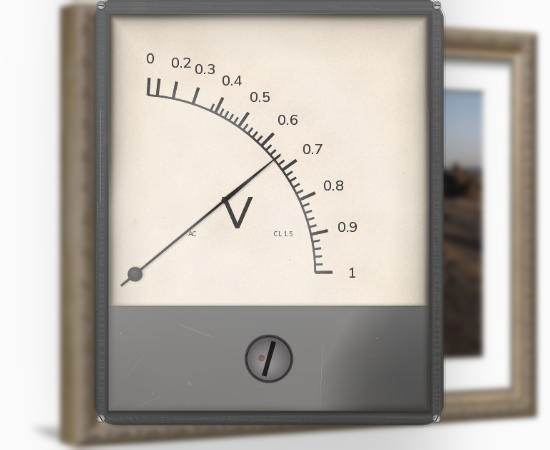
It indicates 0.66V
